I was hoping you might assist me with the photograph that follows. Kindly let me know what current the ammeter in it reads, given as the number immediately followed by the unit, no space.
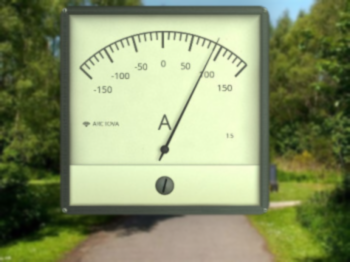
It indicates 90A
